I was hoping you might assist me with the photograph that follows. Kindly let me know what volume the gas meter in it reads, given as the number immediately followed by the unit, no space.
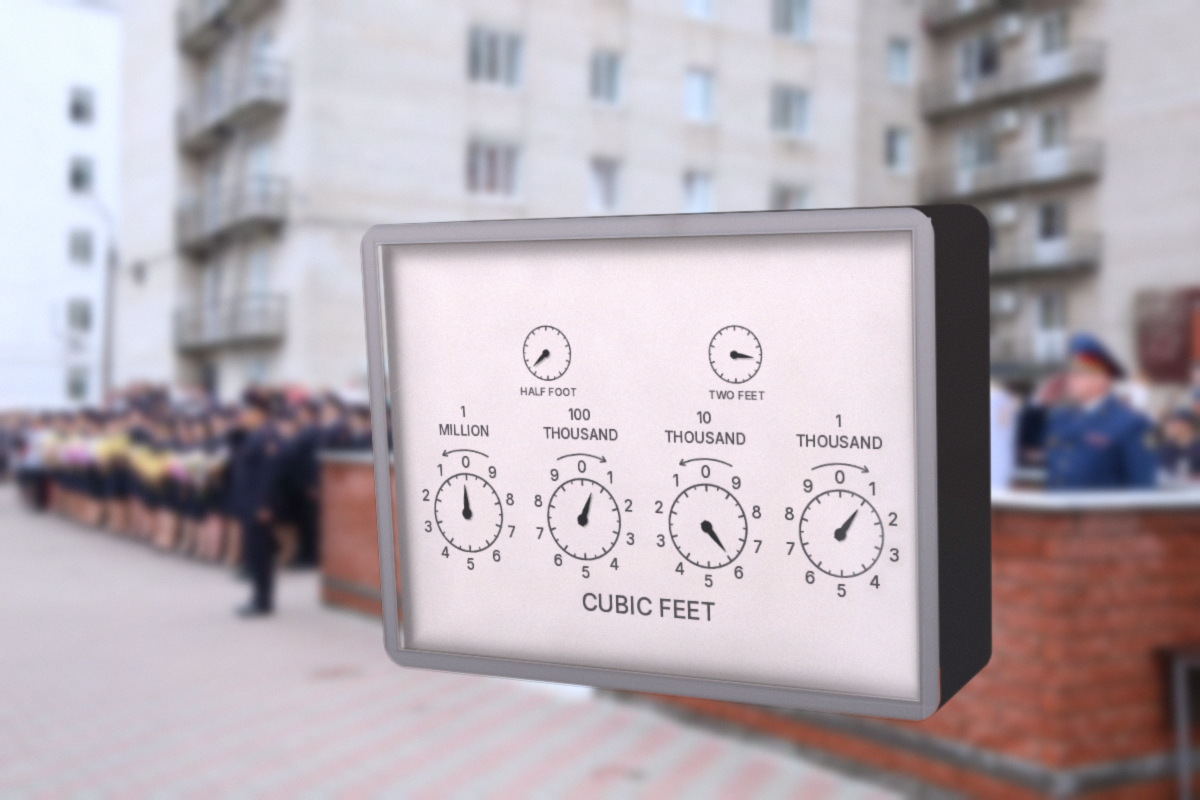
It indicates 6100ft³
